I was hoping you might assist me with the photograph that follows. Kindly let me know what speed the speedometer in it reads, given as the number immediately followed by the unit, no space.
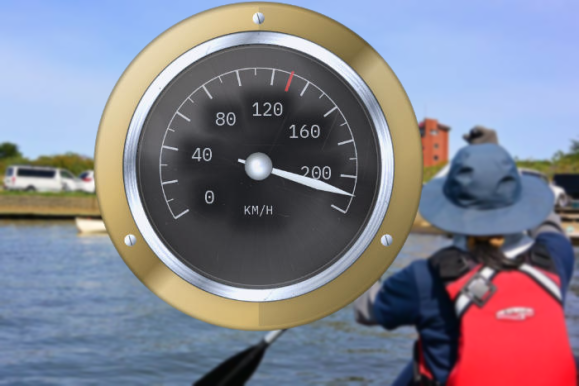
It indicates 210km/h
